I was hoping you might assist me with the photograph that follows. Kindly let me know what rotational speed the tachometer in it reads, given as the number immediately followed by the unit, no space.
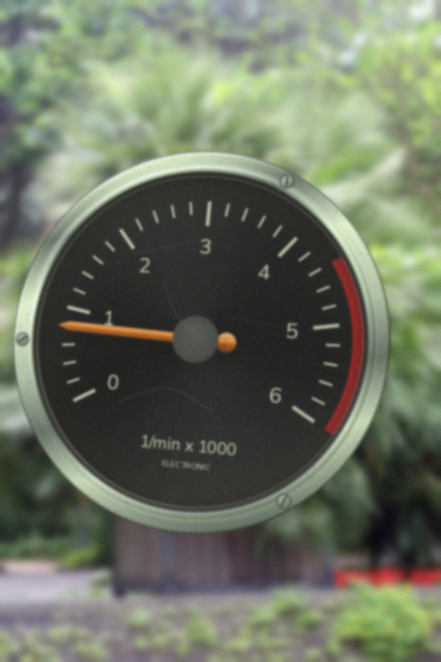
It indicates 800rpm
